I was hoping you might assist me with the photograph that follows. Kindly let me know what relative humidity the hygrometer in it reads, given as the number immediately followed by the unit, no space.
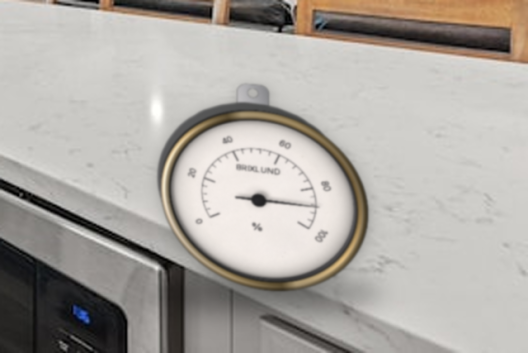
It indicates 88%
